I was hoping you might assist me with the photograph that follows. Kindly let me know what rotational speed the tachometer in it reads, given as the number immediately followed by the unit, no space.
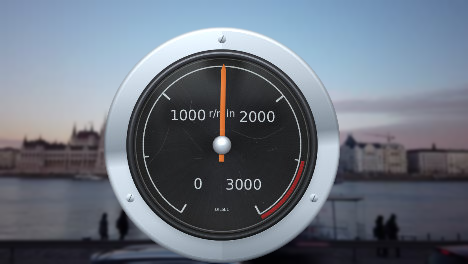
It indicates 1500rpm
